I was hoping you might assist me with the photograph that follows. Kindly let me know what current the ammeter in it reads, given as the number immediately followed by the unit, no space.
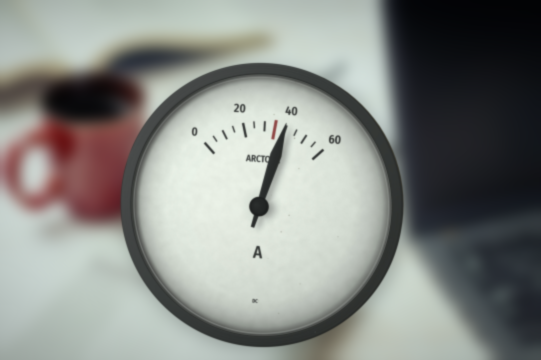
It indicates 40A
